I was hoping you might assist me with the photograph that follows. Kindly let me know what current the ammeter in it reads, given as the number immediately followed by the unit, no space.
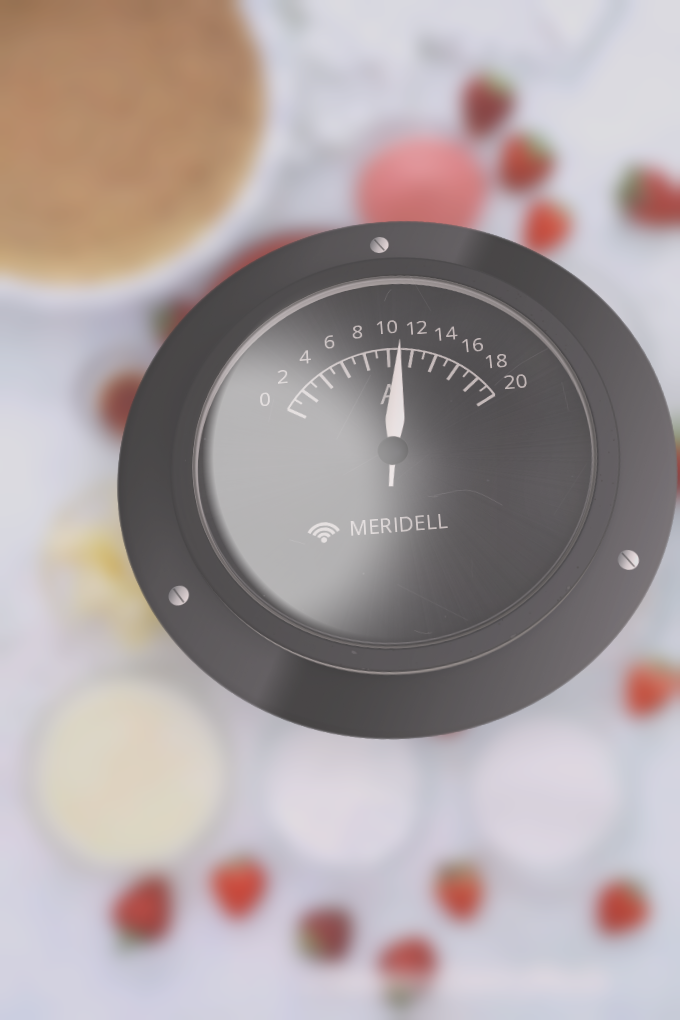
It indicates 11A
